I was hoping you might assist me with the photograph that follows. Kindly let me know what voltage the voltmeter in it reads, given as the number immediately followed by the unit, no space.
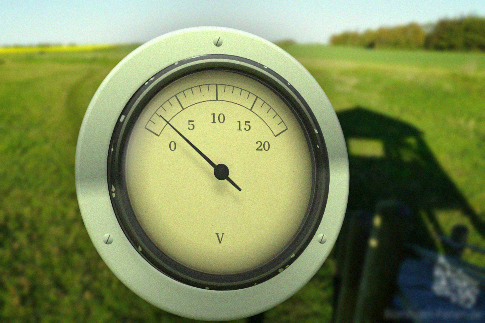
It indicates 2V
